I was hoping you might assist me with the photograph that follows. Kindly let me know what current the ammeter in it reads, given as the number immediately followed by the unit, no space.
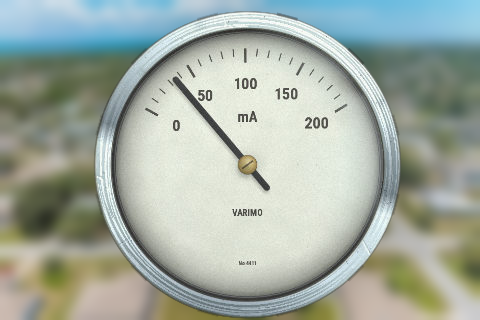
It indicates 35mA
